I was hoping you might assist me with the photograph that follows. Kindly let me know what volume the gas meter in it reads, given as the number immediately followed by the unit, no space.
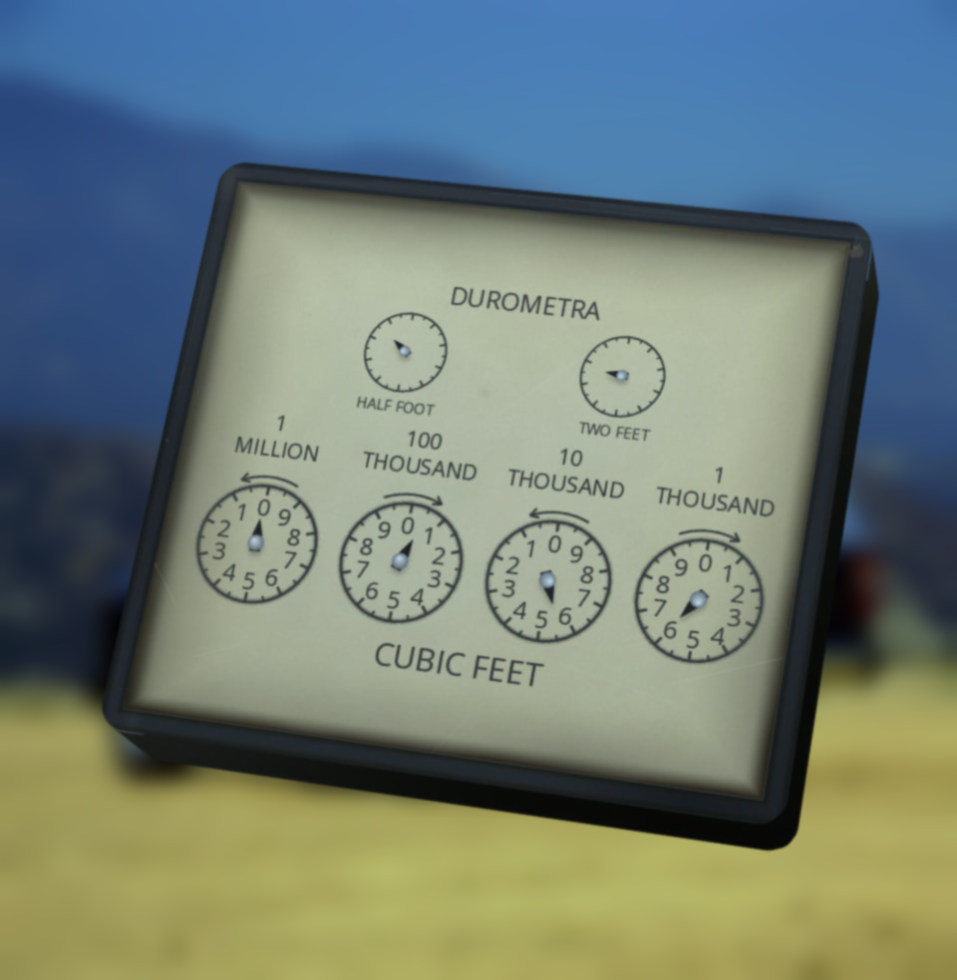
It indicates 5600ft³
